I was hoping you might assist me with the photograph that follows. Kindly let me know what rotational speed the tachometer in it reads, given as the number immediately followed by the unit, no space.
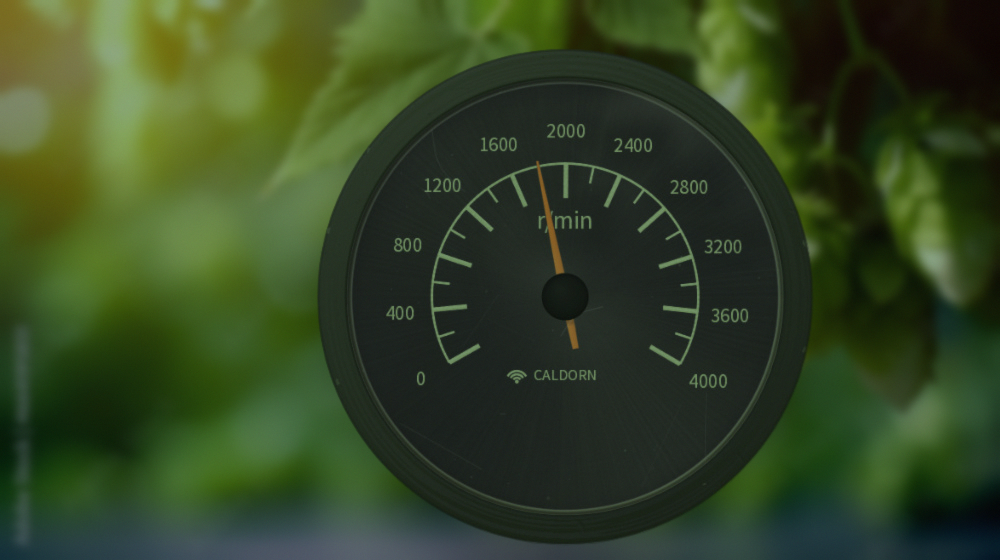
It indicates 1800rpm
